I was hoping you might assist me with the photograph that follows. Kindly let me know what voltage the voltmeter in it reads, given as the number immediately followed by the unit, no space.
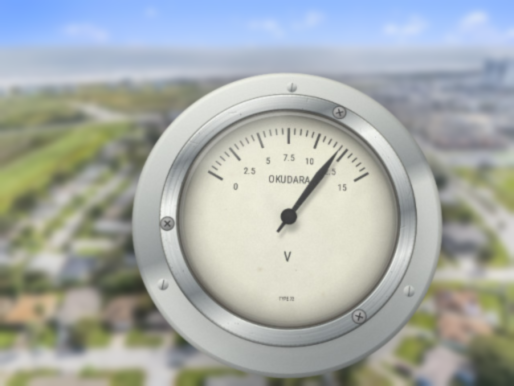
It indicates 12V
